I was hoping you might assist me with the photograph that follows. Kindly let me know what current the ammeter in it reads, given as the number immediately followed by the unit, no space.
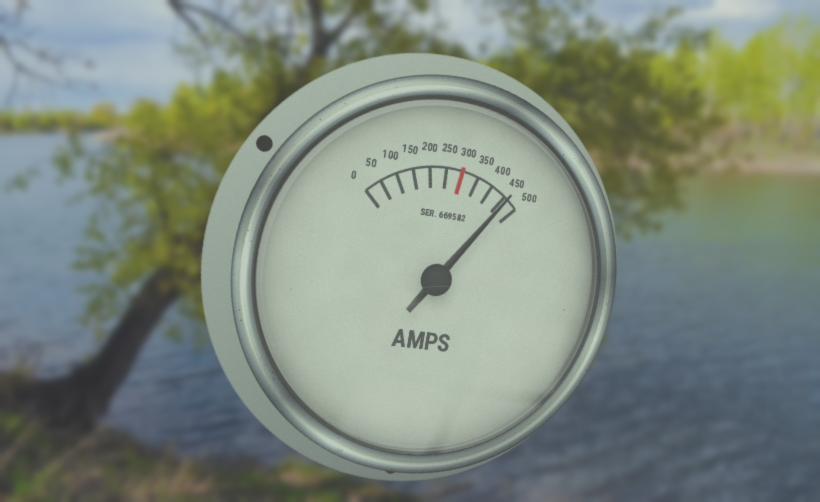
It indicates 450A
